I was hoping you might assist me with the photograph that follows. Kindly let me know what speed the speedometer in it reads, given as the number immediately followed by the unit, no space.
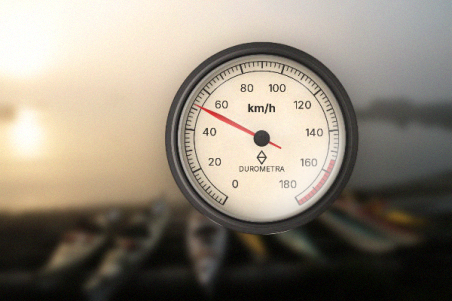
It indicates 52km/h
